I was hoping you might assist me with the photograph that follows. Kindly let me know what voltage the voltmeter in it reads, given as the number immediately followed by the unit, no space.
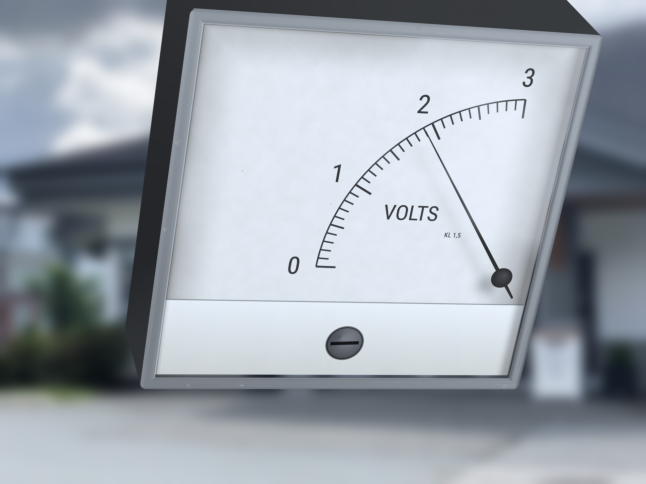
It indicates 1.9V
